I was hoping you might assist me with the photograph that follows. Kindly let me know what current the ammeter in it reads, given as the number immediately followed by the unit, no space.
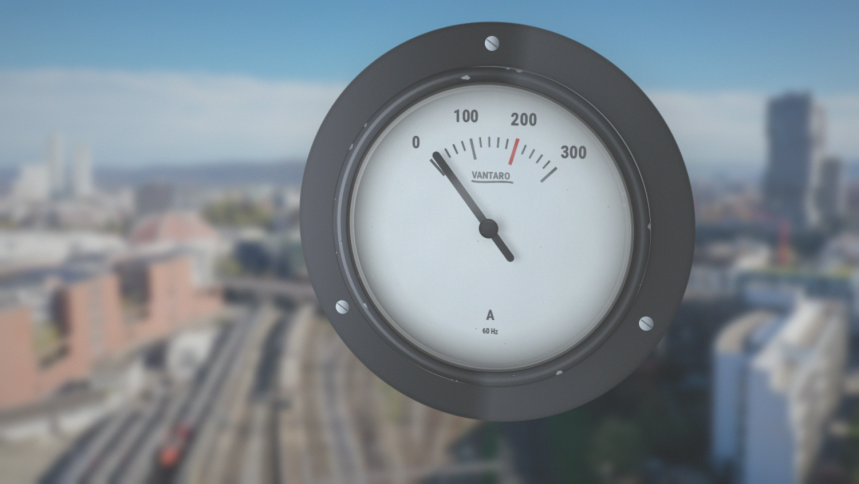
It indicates 20A
